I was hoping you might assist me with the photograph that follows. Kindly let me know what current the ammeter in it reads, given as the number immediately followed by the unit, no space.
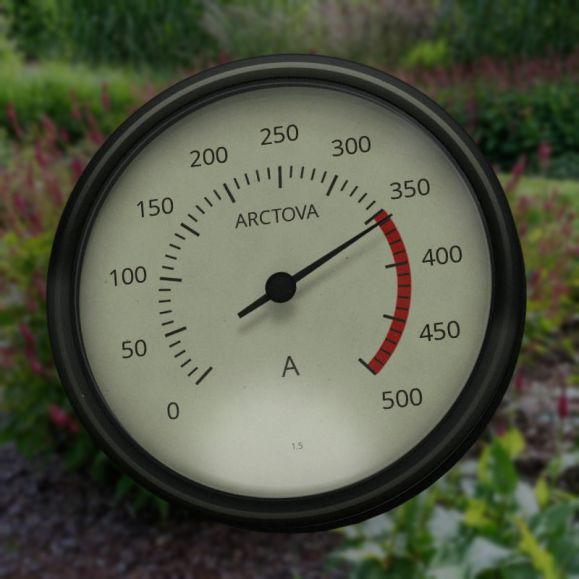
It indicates 360A
